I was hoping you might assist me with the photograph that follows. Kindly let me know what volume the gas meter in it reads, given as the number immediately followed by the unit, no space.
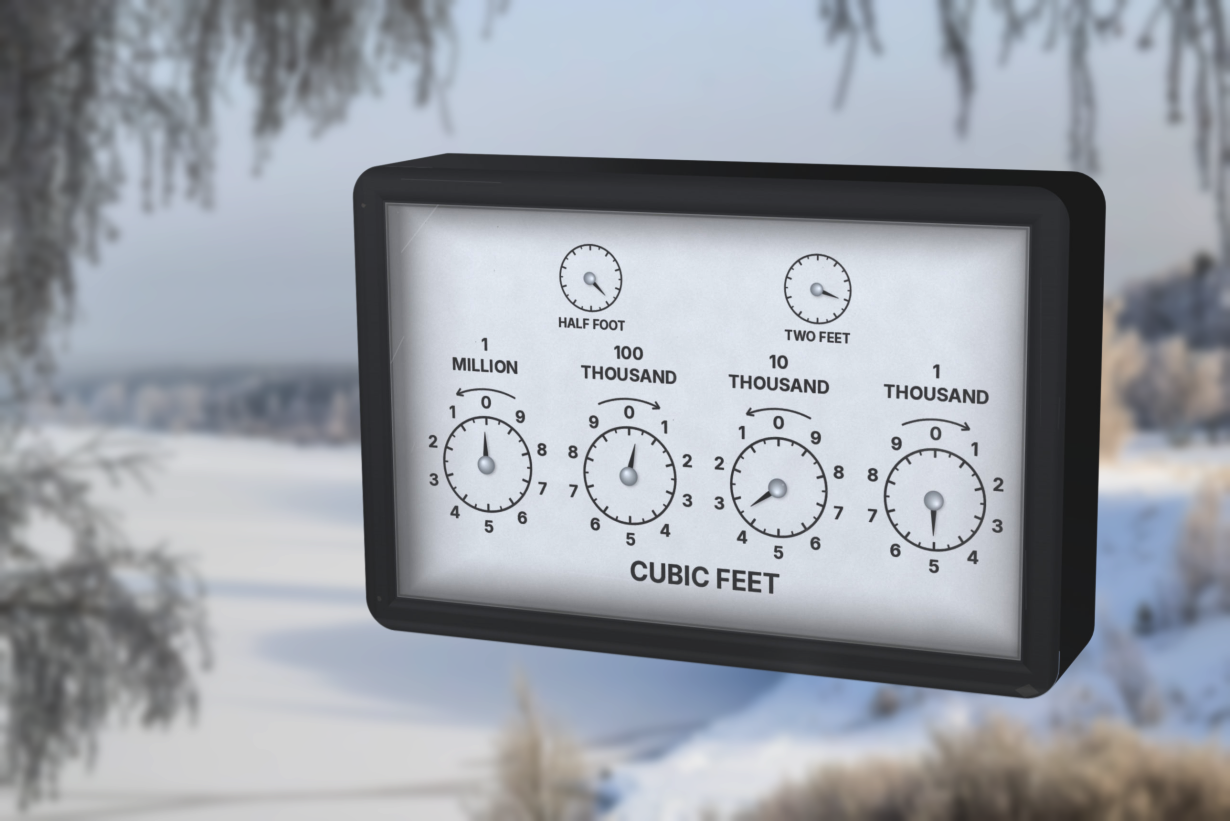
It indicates 3500ft³
